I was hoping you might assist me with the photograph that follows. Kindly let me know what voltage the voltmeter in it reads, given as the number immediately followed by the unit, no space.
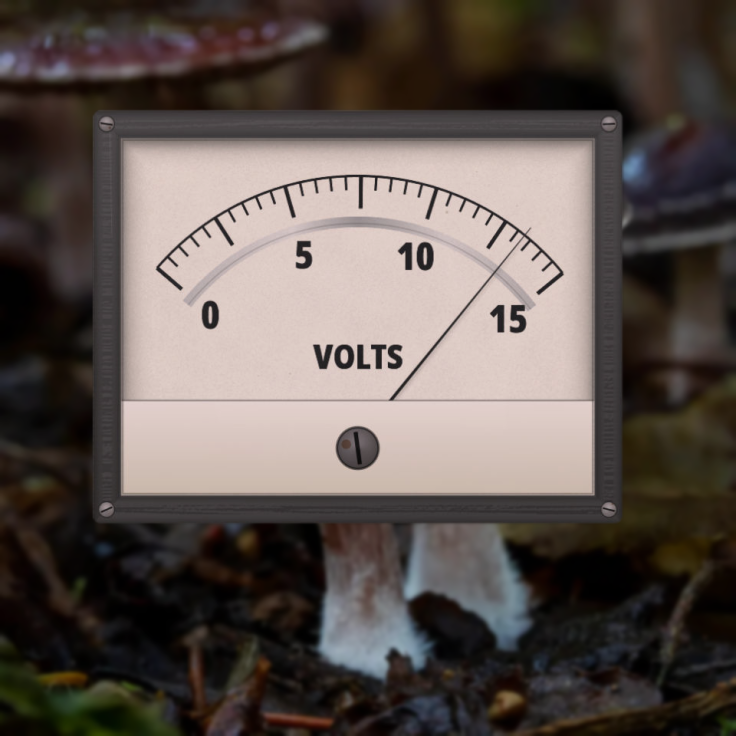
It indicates 13.25V
